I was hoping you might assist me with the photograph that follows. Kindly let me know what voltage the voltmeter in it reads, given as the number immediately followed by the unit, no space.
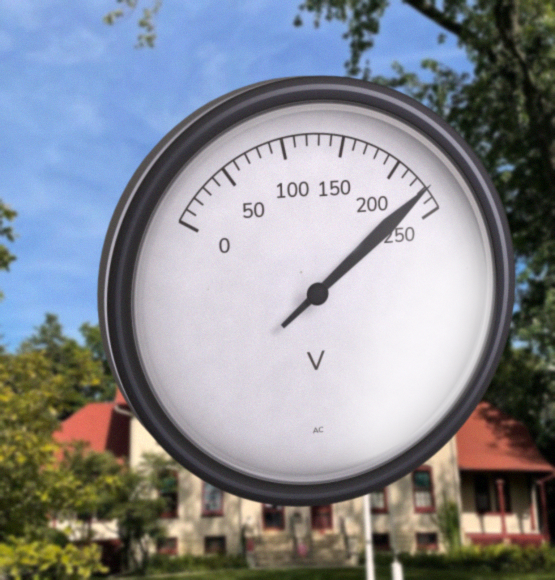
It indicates 230V
